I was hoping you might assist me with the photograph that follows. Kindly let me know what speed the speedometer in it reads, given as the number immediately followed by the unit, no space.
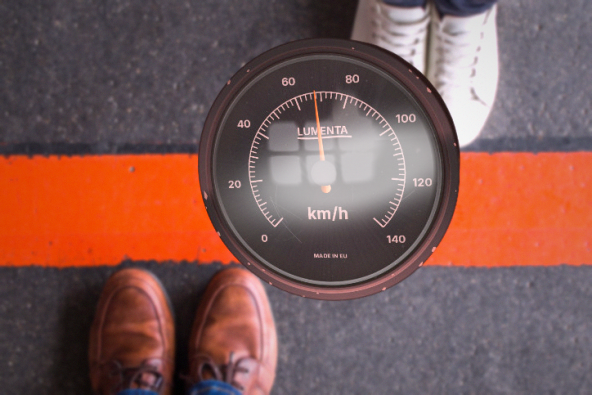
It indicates 68km/h
